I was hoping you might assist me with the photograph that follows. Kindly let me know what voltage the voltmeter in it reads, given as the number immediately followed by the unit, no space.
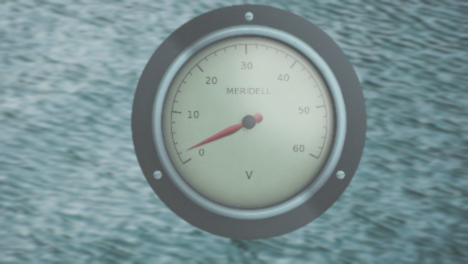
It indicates 2V
